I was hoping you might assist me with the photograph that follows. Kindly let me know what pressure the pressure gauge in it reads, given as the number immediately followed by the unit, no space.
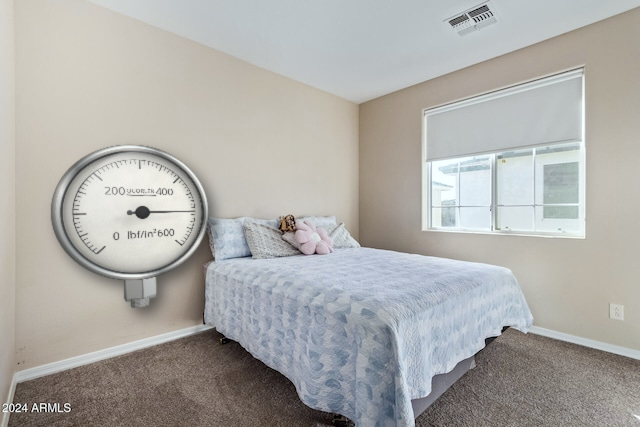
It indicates 500psi
